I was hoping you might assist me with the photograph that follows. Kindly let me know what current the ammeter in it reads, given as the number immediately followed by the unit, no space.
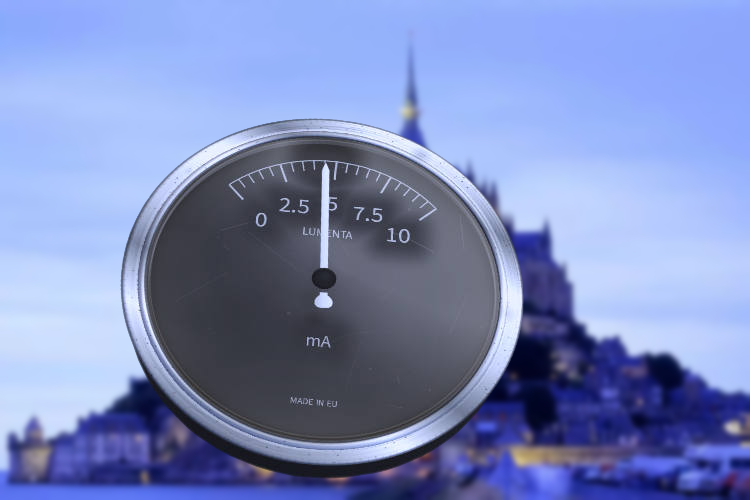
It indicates 4.5mA
